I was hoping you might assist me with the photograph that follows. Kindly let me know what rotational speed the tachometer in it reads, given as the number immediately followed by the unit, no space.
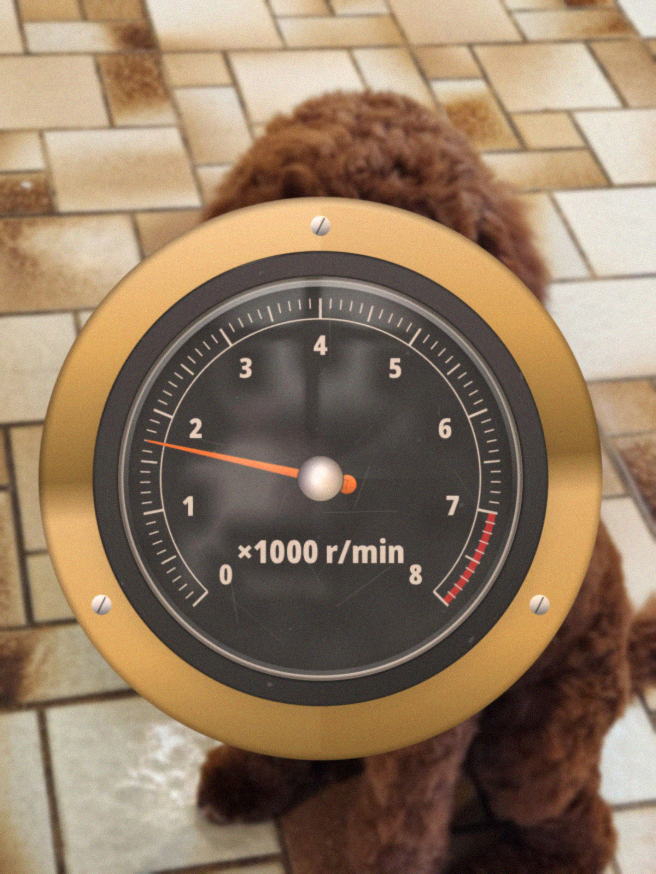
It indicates 1700rpm
